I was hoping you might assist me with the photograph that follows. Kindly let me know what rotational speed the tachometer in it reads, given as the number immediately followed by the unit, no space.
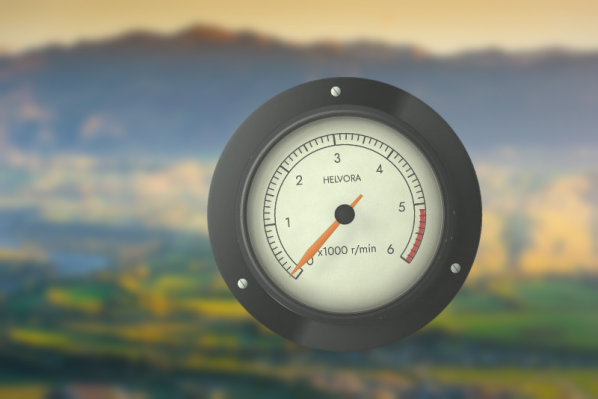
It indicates 100rpm
